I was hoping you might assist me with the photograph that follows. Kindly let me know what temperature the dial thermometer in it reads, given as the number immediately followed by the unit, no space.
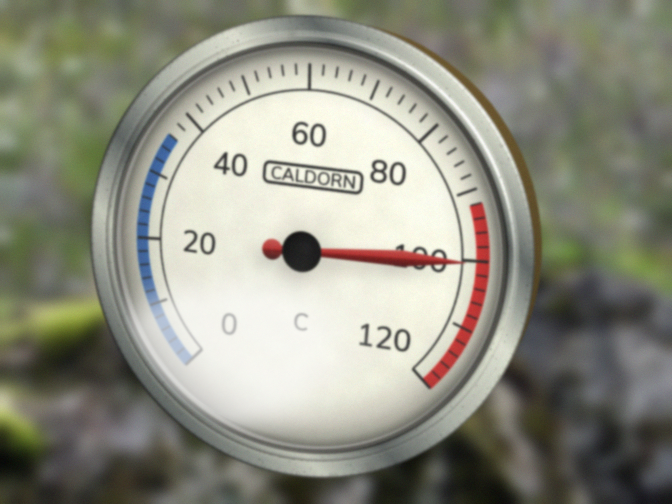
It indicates 100°C
